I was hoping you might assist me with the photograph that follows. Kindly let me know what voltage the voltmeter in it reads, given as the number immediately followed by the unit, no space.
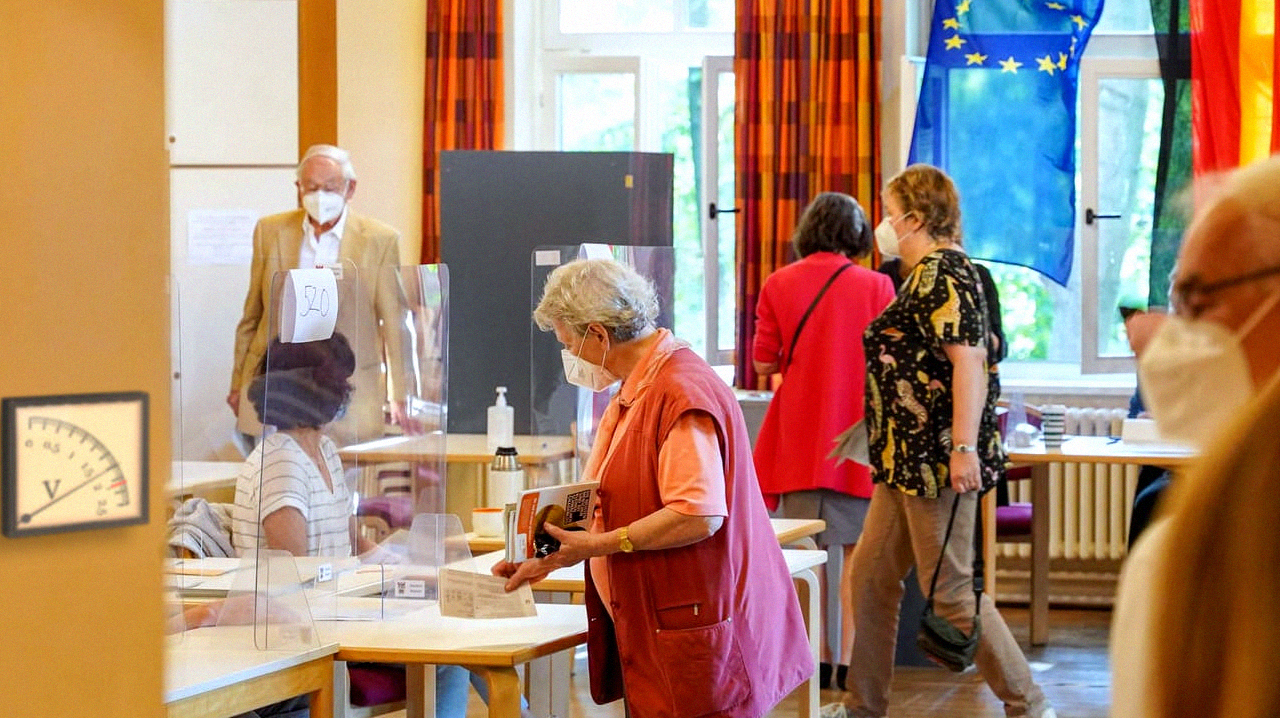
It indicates 1.75V
